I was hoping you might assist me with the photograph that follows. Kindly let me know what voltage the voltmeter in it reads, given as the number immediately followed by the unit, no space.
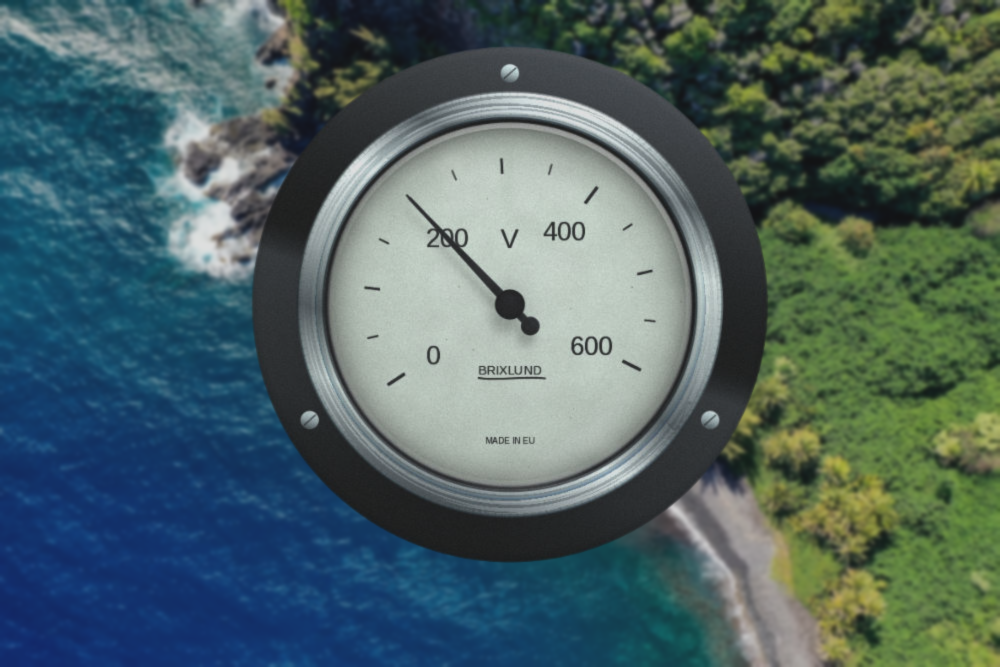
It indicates 200V
